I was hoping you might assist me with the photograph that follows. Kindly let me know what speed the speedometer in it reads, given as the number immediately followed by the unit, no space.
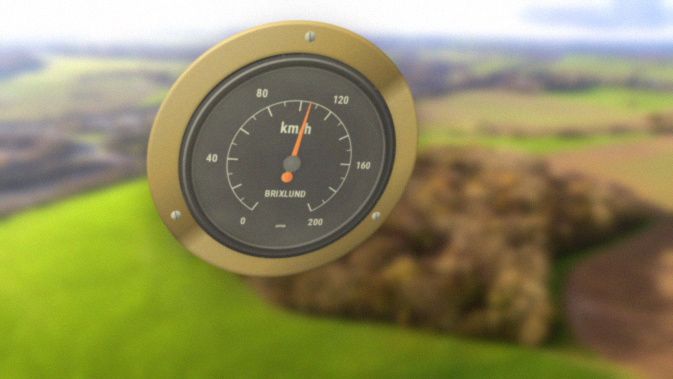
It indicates 105km/h
